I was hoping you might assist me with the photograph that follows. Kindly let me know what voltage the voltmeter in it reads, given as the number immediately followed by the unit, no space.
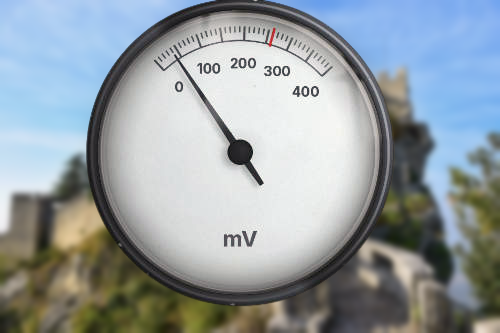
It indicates 40mV
